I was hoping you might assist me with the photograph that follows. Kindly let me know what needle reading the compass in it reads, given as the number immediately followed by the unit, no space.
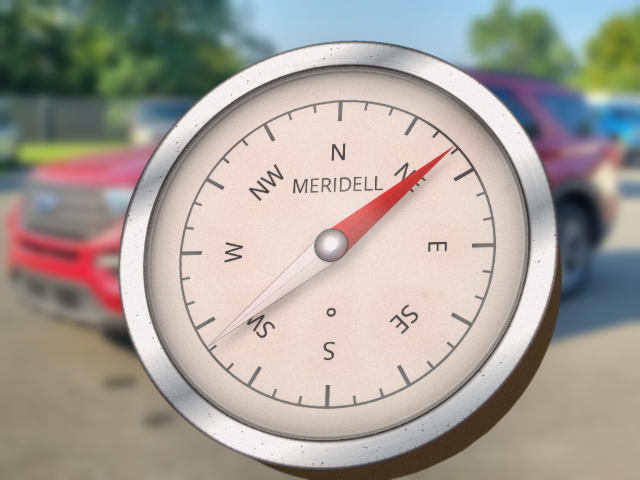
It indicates 50°
